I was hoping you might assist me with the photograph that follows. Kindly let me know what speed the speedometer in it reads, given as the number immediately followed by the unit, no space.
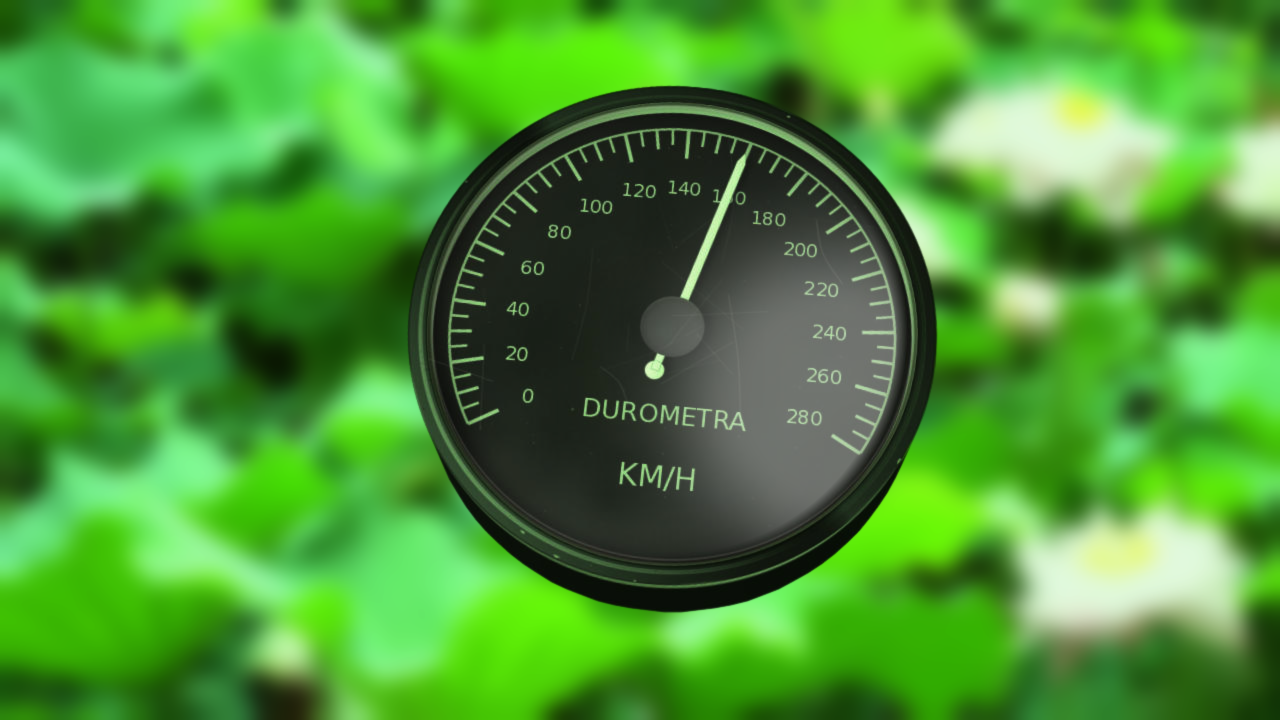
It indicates 160km/h
